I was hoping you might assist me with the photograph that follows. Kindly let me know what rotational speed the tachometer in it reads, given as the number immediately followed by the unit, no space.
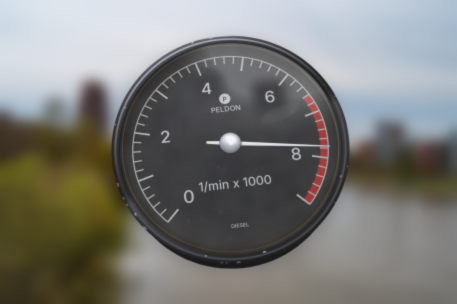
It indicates 7800rpm
